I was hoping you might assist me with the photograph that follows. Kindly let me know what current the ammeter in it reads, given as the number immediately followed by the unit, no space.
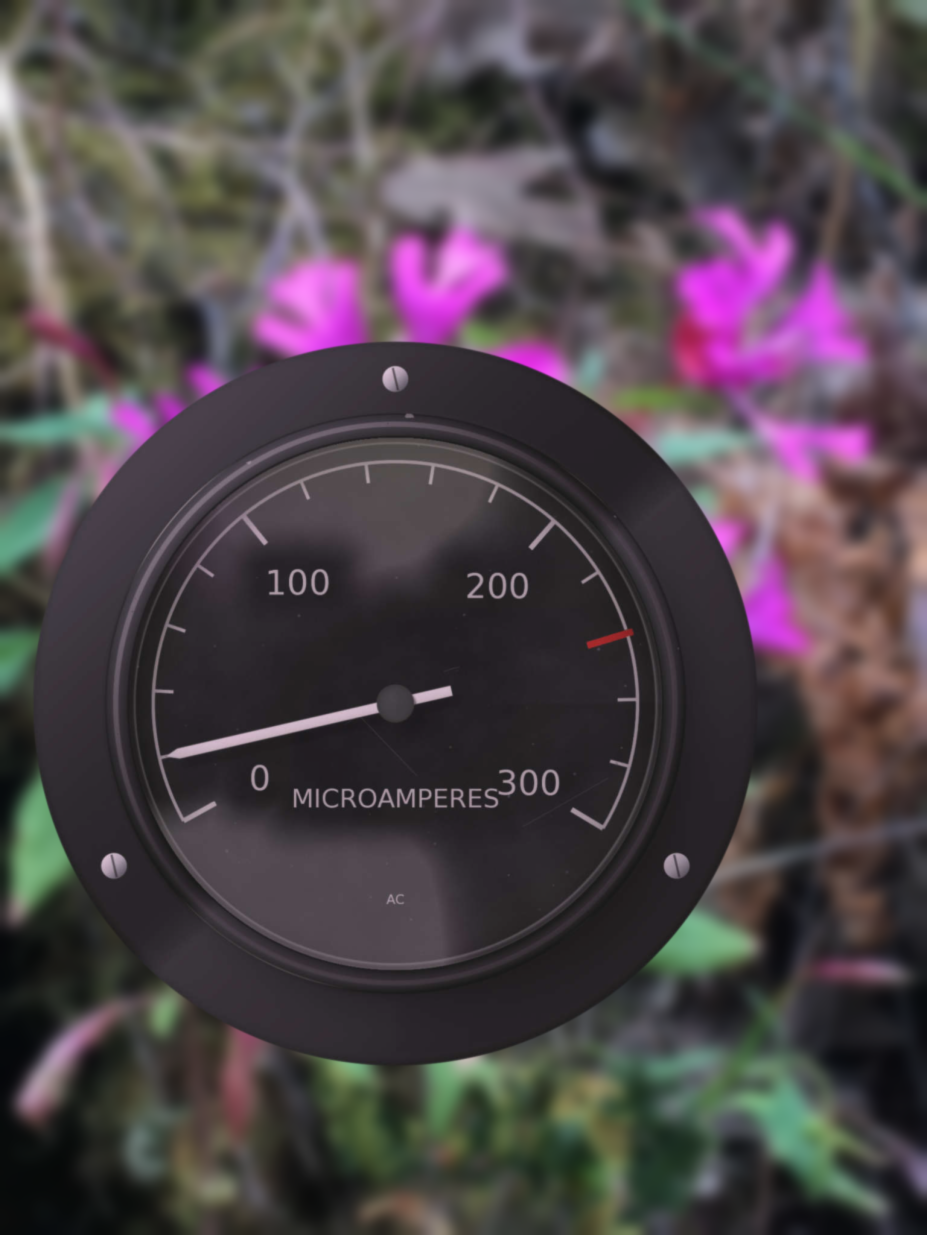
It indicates 20µA
